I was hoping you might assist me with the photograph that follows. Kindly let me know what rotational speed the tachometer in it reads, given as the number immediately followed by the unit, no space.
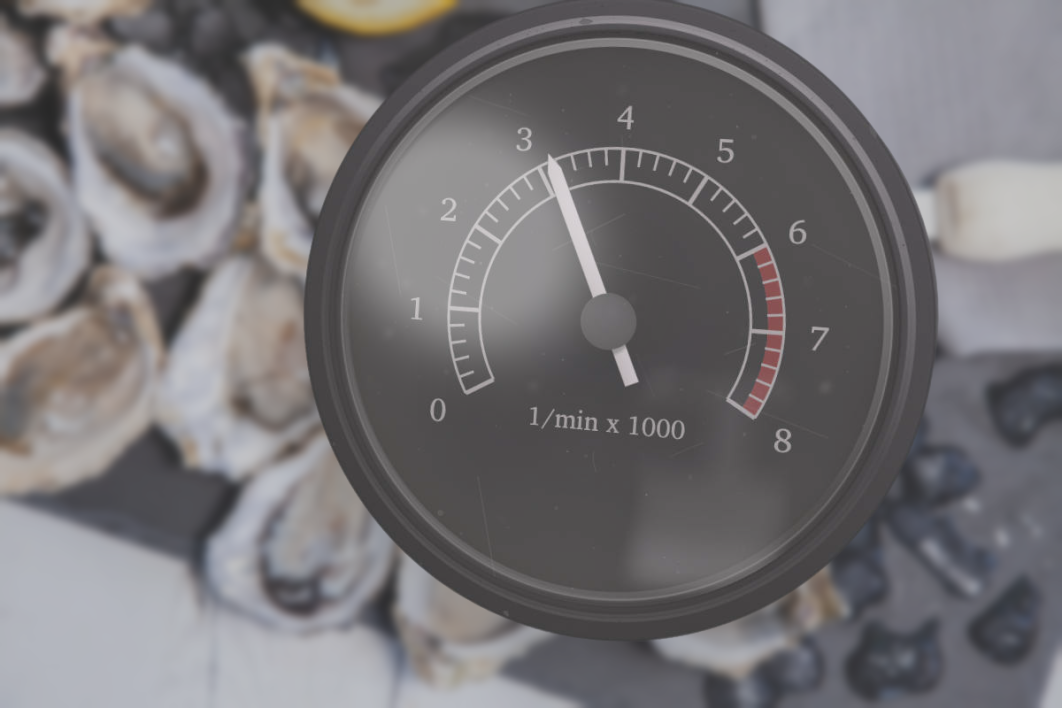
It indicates 3200rpm
